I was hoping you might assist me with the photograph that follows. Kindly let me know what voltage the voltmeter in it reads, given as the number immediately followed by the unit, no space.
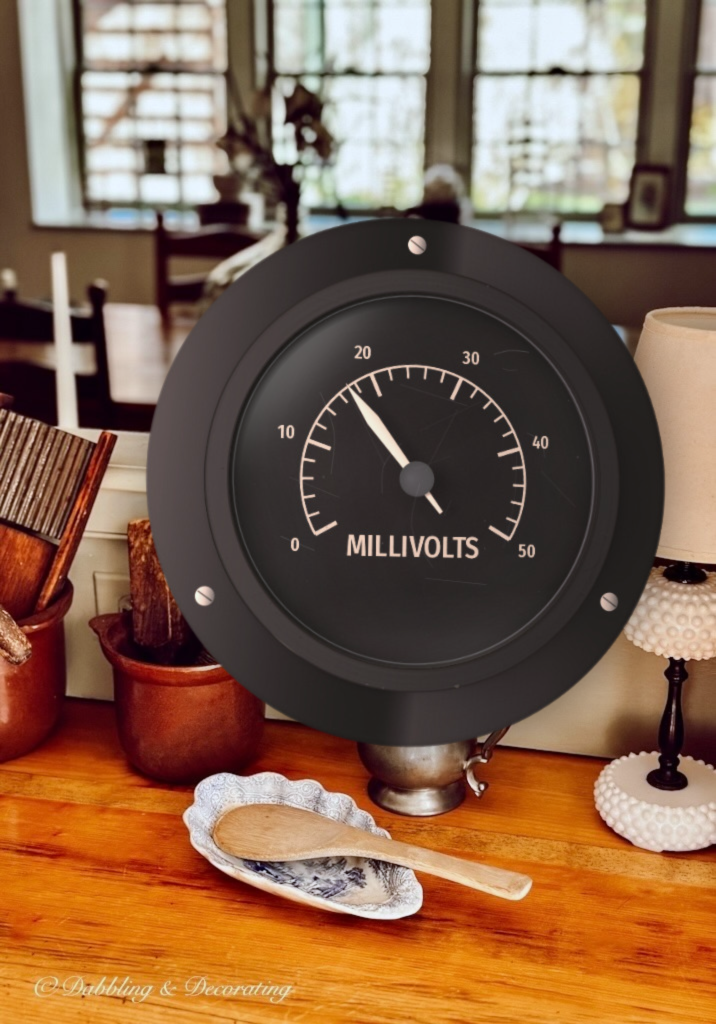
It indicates 17mV
